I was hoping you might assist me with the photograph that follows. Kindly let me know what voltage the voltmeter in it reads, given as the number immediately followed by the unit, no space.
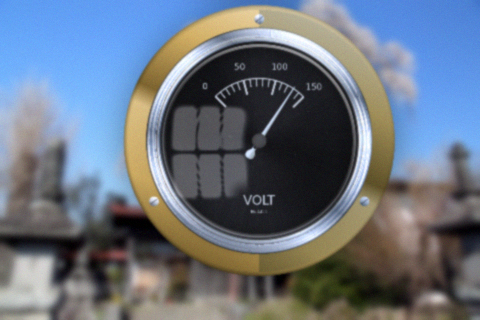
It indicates 130V
